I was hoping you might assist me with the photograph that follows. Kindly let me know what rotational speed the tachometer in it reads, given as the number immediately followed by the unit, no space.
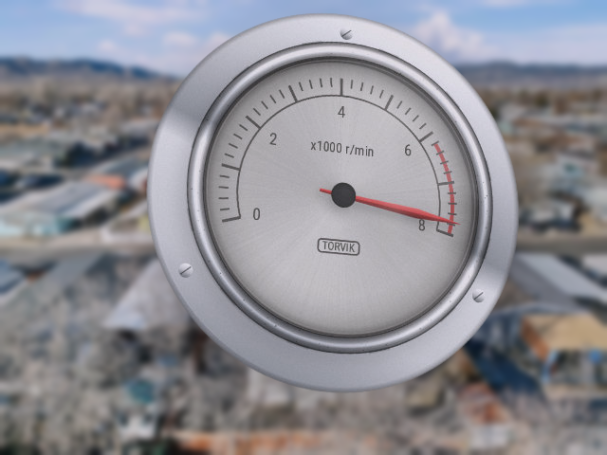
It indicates 7800rpm
